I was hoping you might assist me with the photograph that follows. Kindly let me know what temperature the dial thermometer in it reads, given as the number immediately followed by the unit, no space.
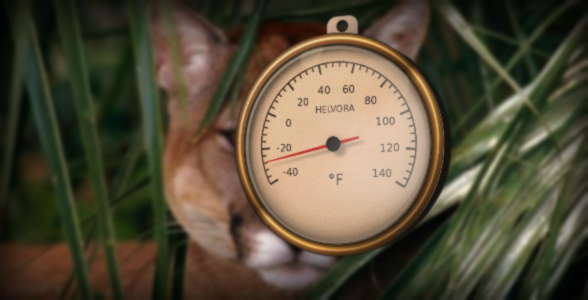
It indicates -28°F
